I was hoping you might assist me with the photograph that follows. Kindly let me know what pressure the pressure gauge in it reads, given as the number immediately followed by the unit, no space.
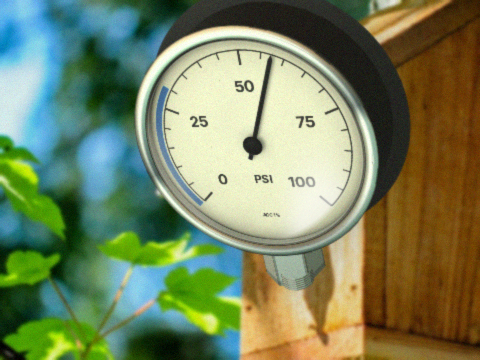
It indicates 57.5psi
